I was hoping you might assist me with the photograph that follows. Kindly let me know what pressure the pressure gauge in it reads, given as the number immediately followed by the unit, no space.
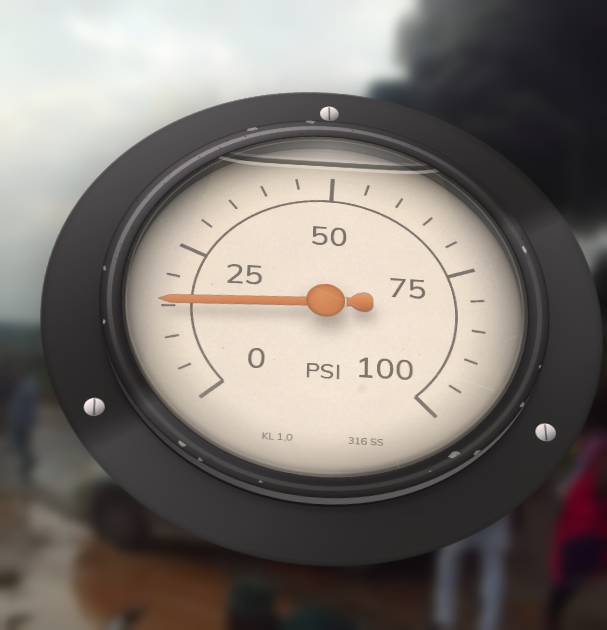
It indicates 15psi
